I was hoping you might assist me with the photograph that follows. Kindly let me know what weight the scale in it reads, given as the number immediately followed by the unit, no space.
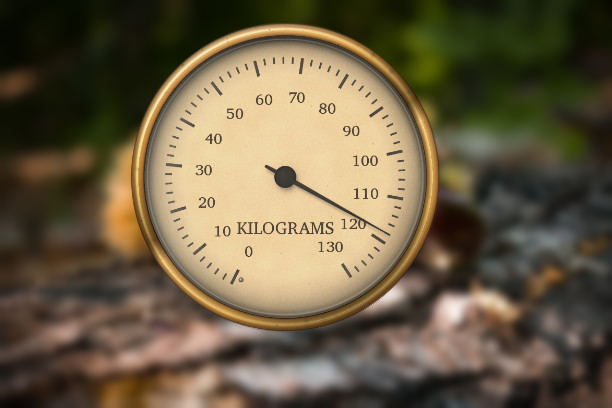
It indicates 118kg
